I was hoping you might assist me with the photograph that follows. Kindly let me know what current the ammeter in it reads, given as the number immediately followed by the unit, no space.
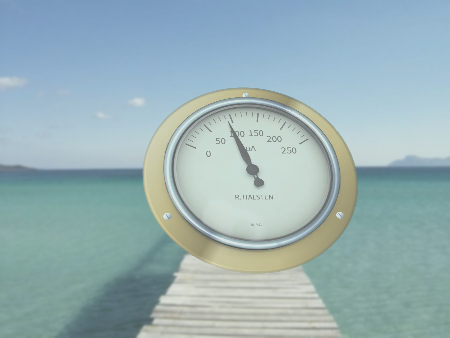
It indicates 90µA
